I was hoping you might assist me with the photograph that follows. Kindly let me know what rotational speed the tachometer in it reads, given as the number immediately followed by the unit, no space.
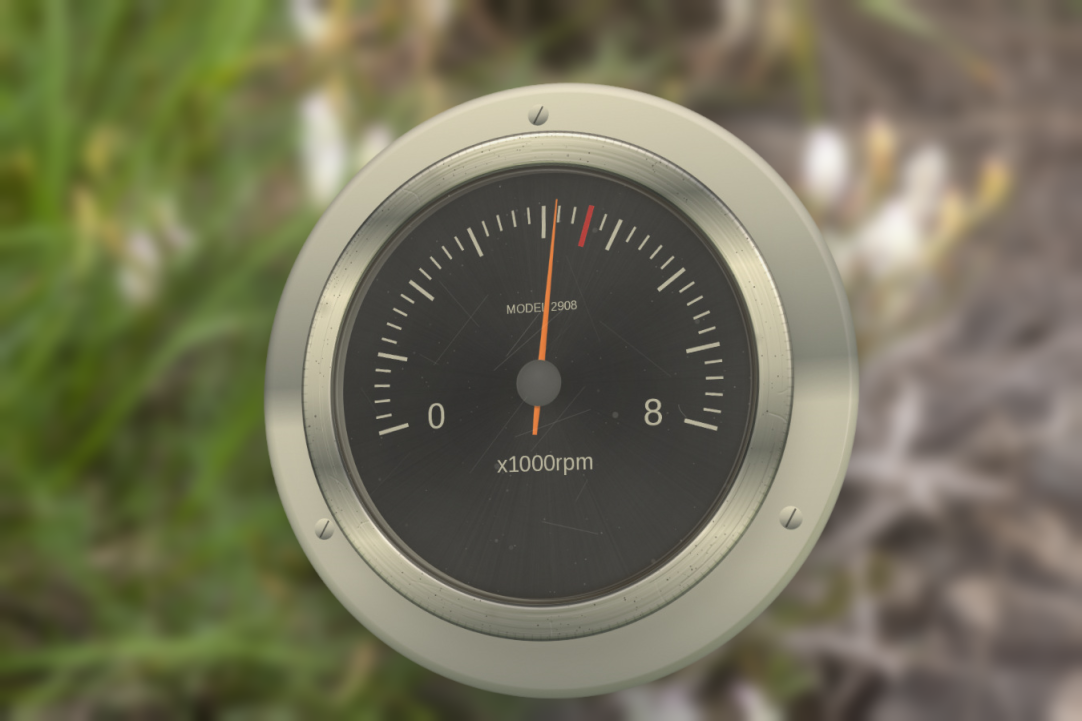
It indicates 4200rpm
